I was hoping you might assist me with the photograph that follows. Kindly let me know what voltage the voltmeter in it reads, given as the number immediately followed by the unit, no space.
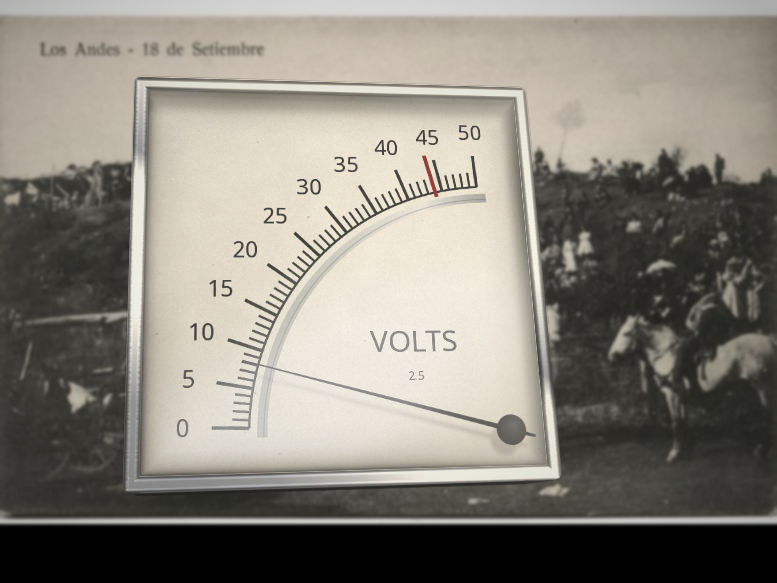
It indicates 8V
